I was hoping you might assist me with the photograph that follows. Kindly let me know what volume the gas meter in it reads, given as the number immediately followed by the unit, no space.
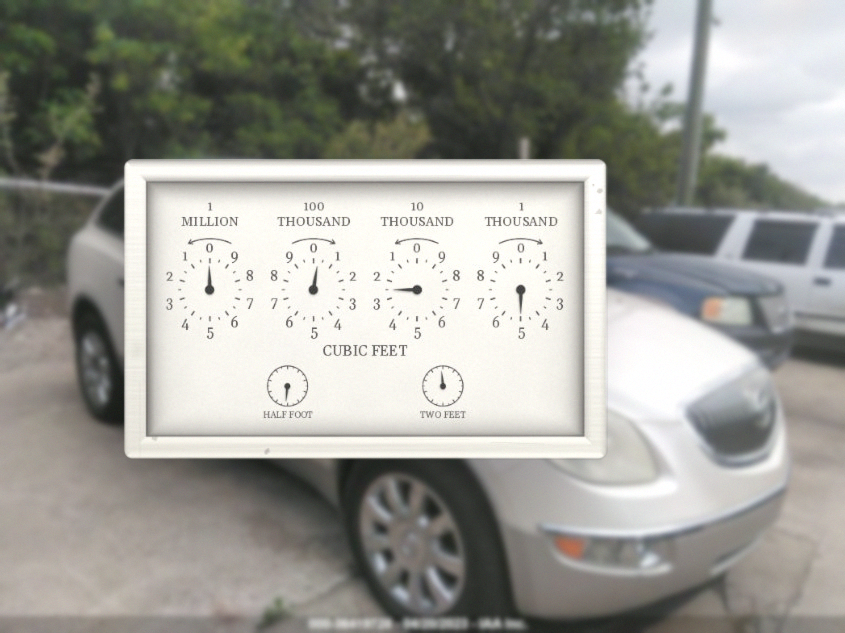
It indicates 2500ft³
